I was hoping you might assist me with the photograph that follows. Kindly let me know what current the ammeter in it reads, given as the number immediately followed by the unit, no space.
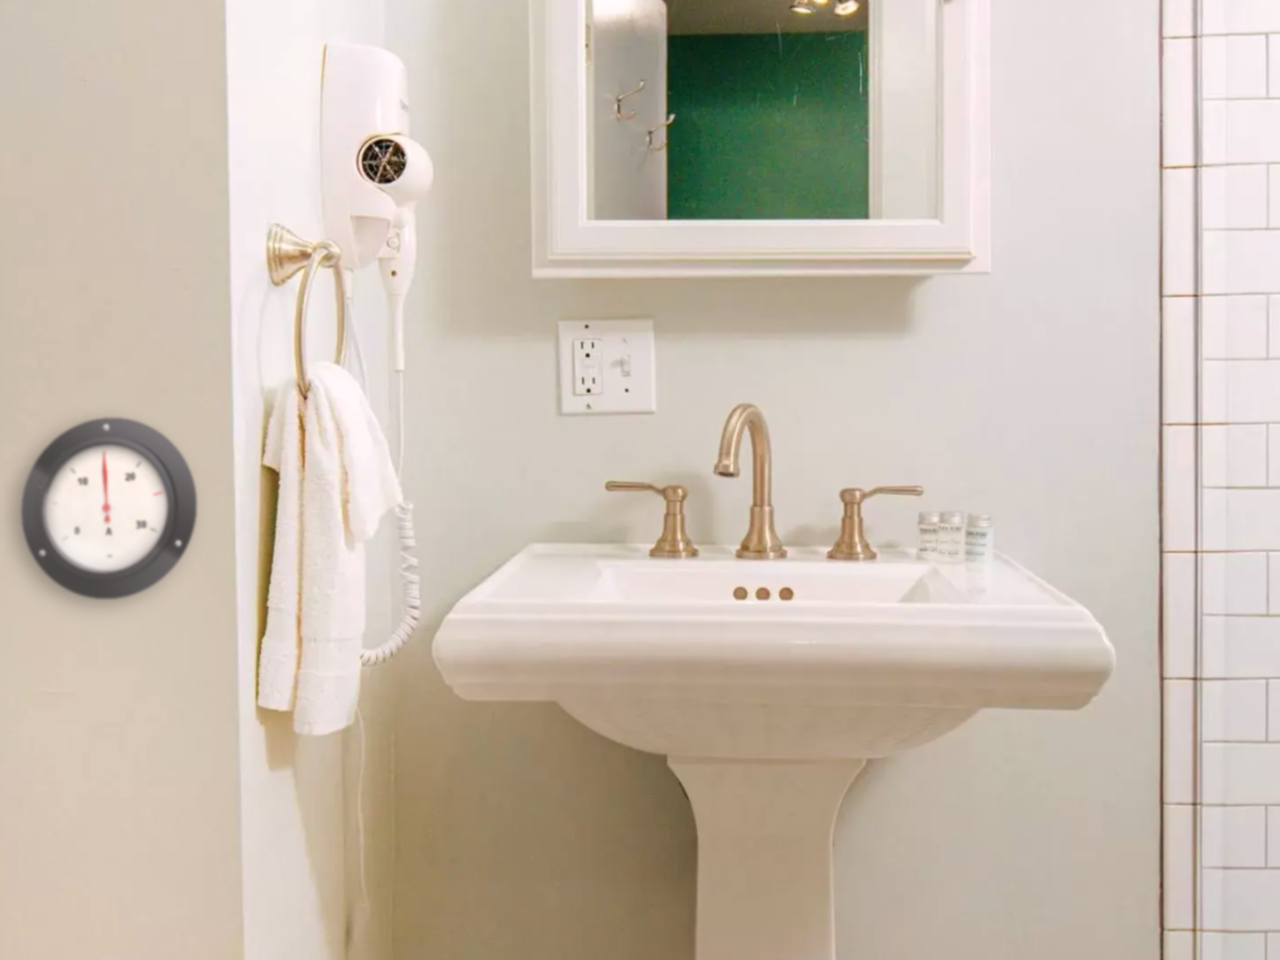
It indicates 15A
